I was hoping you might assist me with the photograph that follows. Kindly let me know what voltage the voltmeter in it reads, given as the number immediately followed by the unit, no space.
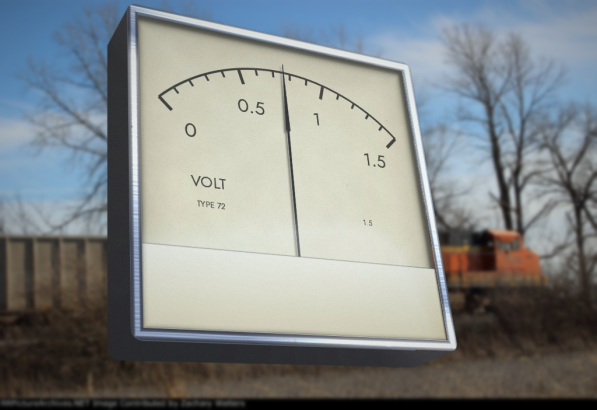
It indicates 0.75V
